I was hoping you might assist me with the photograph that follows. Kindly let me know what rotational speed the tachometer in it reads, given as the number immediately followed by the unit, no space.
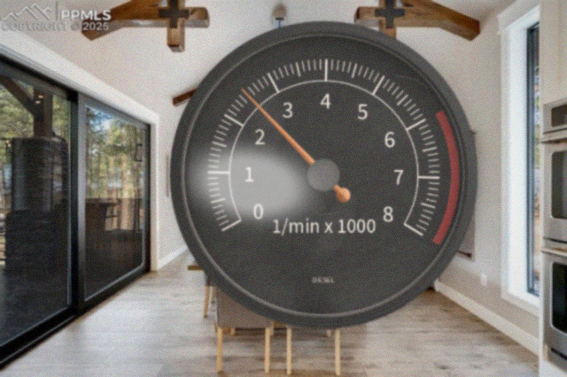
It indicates 2500rpm
